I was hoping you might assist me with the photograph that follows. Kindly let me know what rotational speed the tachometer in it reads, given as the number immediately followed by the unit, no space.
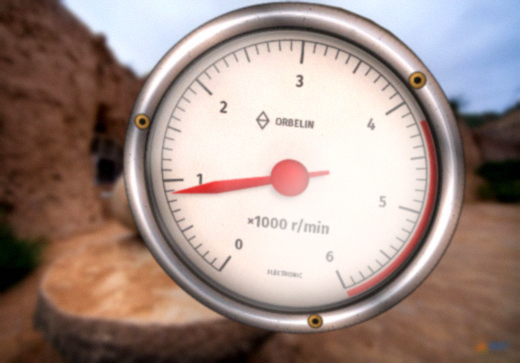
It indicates 900rpm
